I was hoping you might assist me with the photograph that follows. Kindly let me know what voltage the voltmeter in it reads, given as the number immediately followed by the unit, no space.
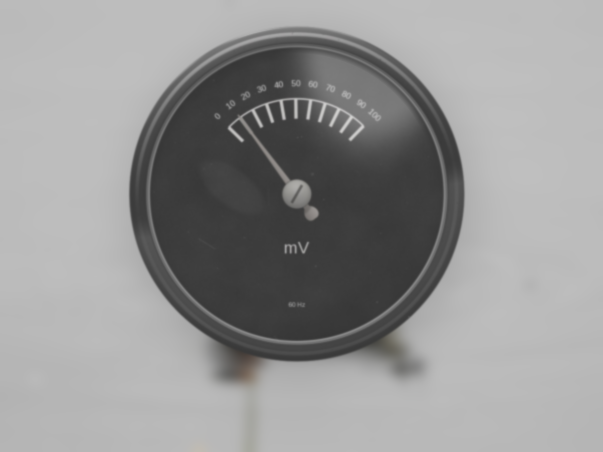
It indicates 10mV
